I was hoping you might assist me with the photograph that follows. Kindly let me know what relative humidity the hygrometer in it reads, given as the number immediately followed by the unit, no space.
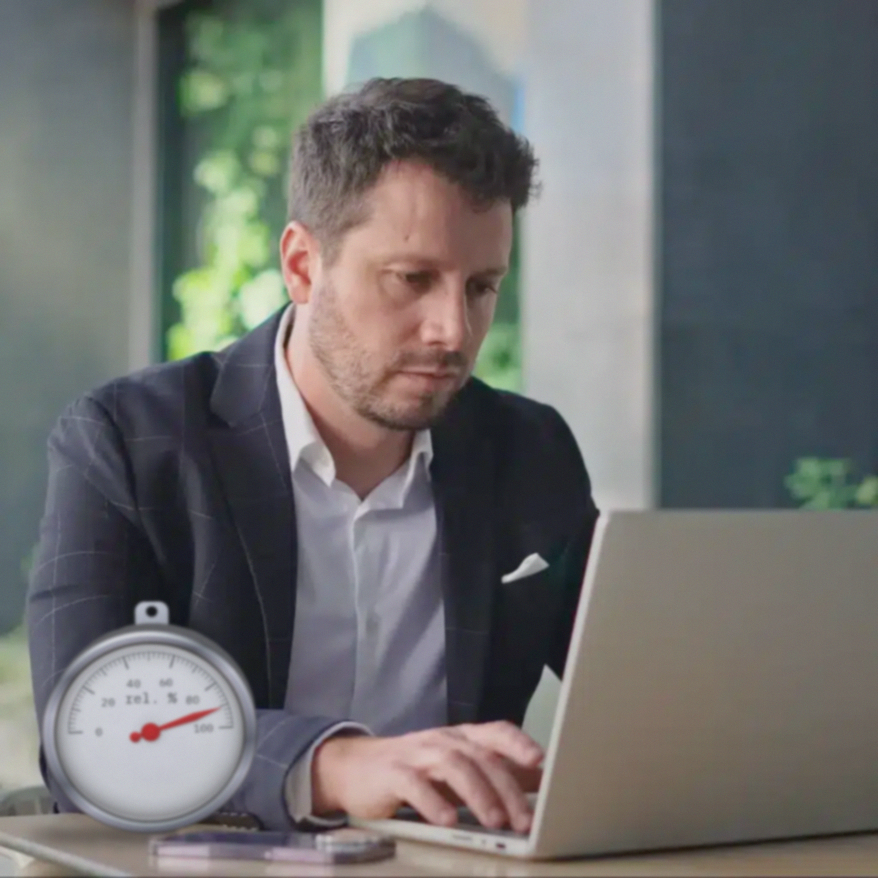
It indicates 90%
